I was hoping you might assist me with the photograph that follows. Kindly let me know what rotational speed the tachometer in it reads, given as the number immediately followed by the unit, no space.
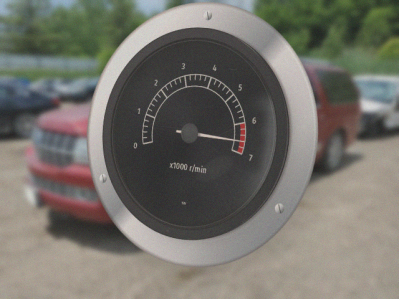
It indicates 6600rpm
